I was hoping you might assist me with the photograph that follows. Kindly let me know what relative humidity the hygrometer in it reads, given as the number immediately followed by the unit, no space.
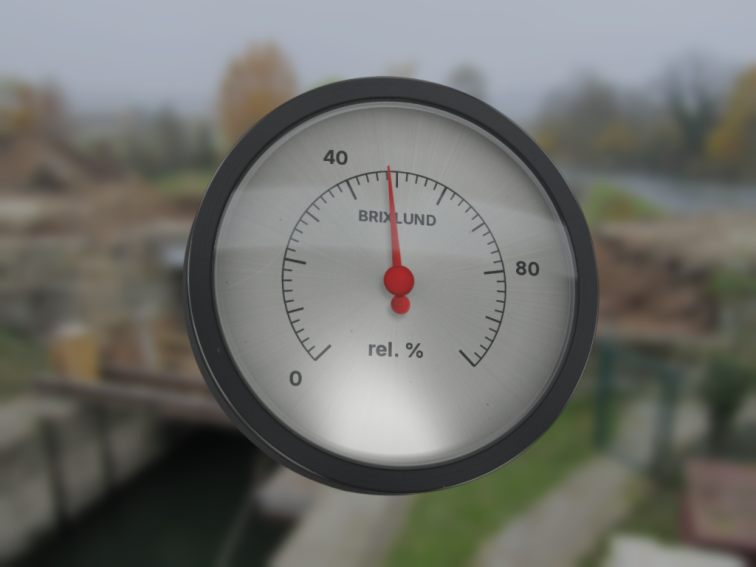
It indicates 48%
